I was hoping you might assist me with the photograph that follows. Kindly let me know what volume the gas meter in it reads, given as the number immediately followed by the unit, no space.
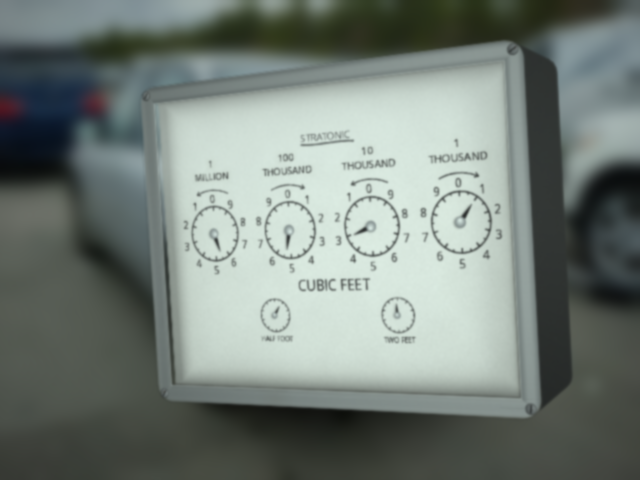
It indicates 553100ft³
